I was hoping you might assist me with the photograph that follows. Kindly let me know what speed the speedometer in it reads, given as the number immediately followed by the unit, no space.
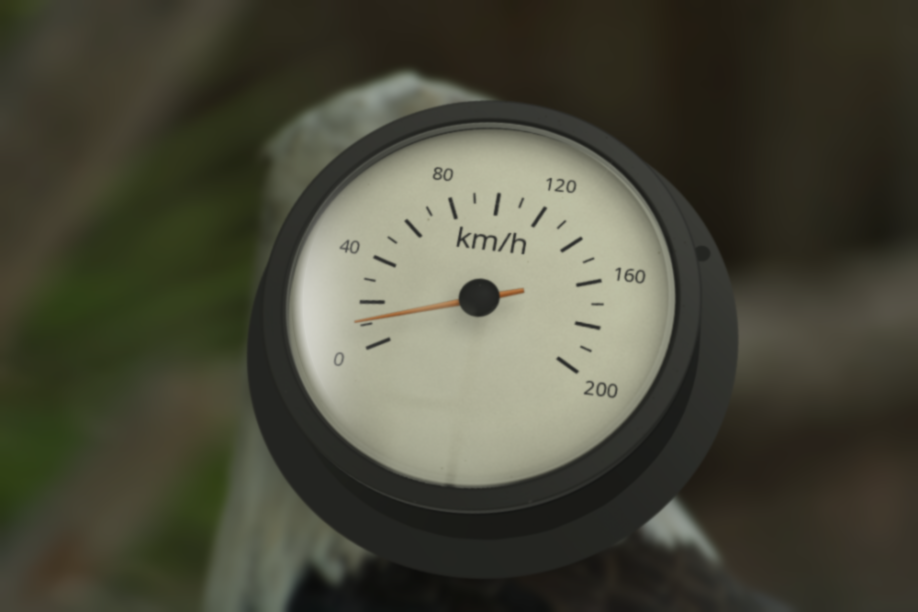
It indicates 10km/h
